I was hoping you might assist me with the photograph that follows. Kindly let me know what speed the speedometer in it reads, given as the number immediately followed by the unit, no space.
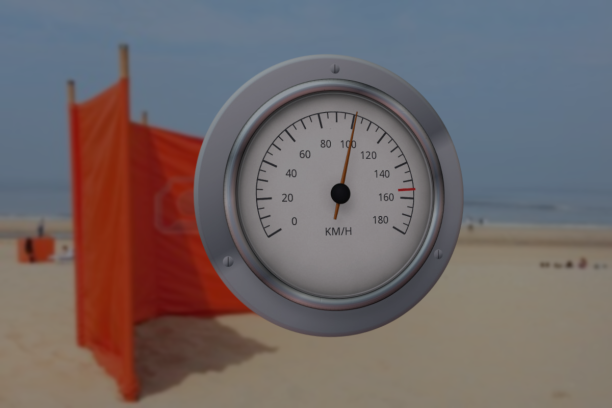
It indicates 100km/h
